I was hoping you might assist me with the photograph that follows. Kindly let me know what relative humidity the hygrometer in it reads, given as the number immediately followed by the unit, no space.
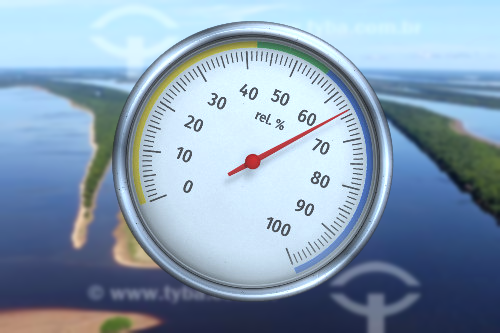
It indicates 64%
